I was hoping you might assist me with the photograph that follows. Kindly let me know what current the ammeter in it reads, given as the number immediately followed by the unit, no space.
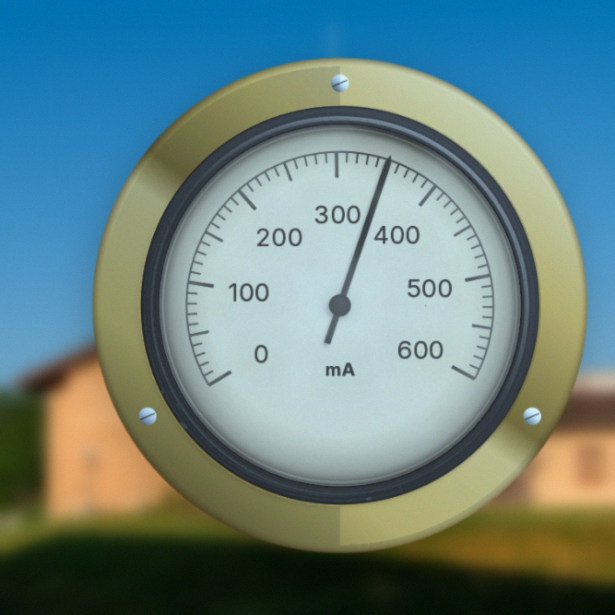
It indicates 350mA
